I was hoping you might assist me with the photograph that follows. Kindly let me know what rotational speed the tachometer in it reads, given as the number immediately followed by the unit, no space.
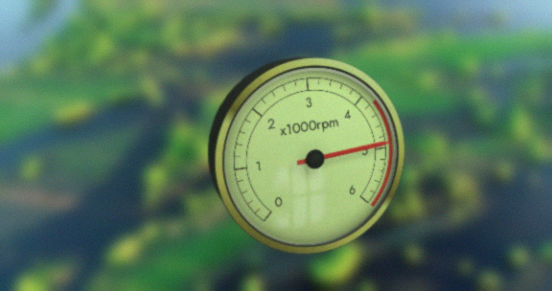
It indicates 4900rpm
